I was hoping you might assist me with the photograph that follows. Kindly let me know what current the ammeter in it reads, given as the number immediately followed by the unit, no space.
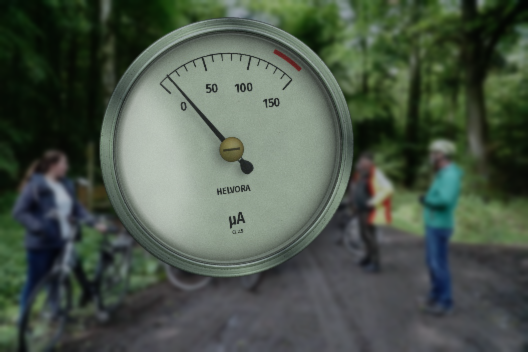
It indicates 10µA
